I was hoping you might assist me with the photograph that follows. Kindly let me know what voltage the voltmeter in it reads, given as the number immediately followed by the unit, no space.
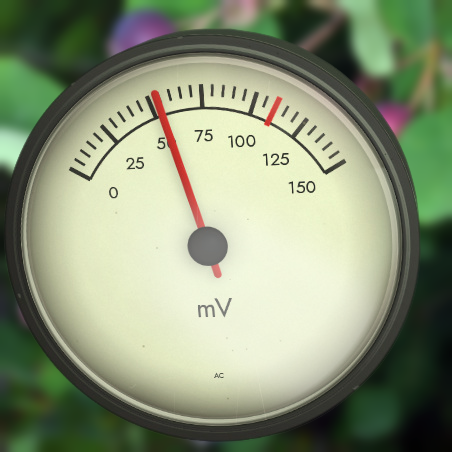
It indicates 55mV
